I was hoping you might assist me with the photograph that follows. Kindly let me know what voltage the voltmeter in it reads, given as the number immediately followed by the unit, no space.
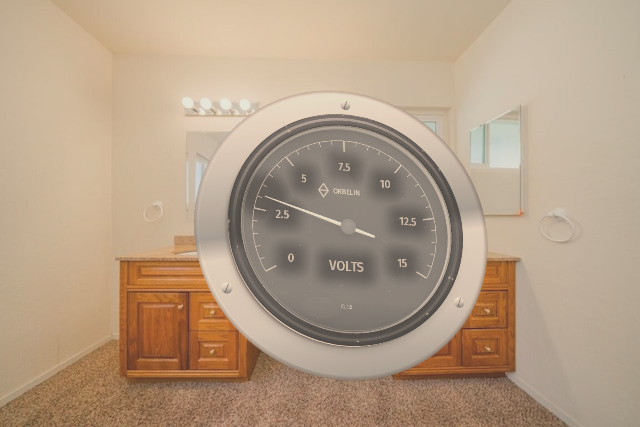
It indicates 3V
